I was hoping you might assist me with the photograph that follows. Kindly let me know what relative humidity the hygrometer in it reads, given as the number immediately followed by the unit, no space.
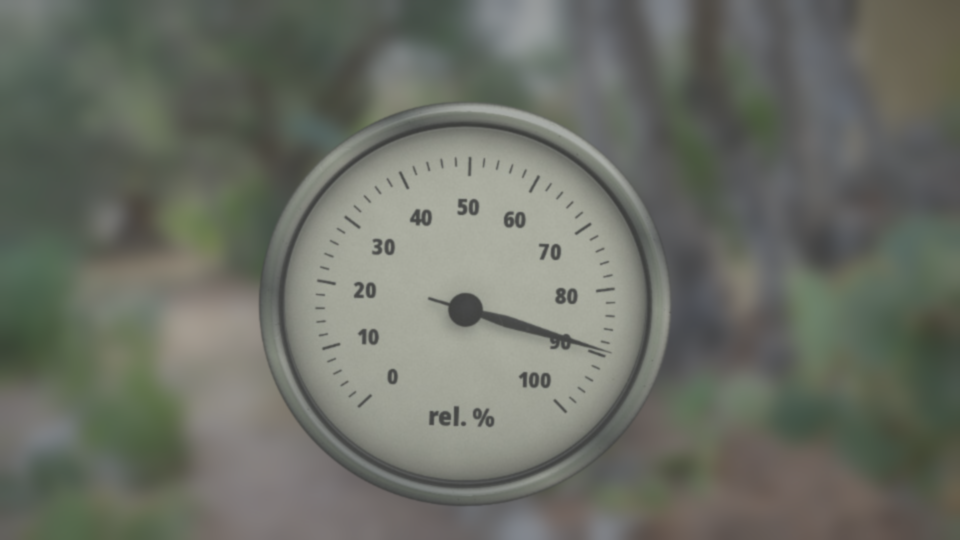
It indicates 89%
